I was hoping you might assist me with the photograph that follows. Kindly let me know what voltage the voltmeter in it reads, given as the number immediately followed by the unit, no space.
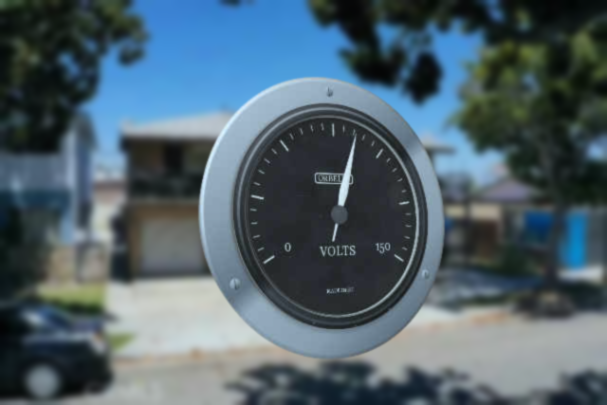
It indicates 85V
